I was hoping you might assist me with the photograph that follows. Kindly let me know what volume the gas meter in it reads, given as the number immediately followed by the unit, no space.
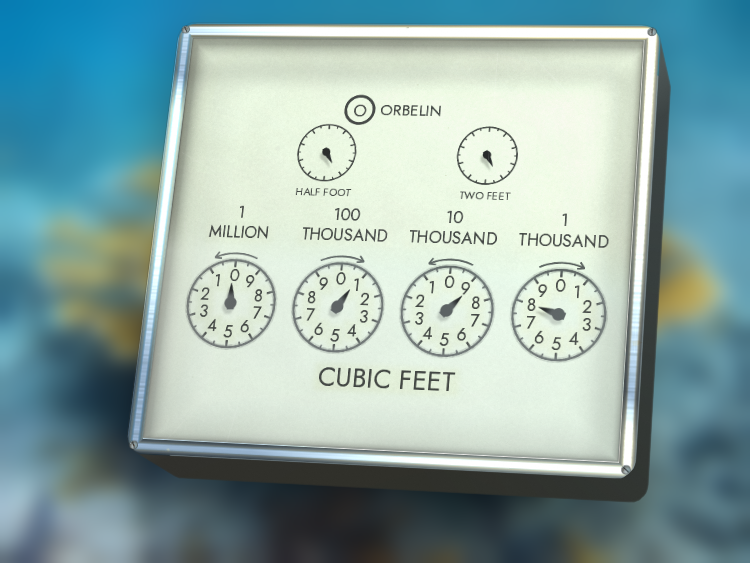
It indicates 8800ft³
